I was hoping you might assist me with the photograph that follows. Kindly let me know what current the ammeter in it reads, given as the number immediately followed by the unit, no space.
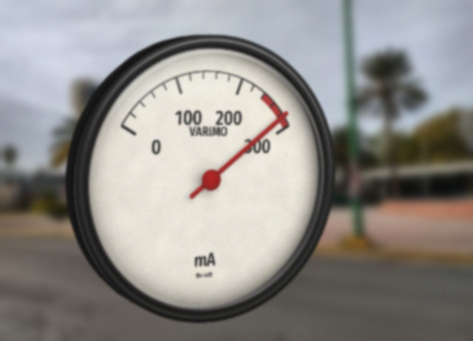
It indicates 280mA
